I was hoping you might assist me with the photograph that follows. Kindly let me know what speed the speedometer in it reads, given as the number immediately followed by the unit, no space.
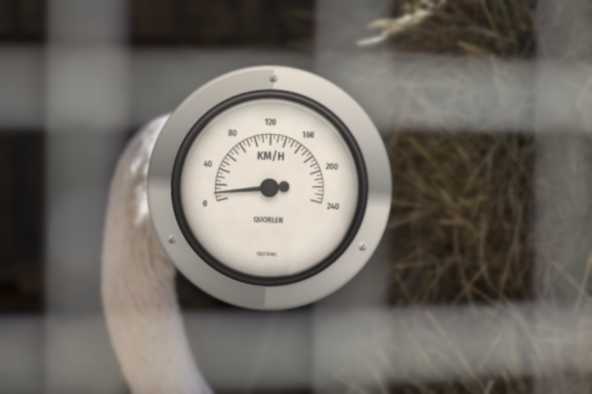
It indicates 10km/h
